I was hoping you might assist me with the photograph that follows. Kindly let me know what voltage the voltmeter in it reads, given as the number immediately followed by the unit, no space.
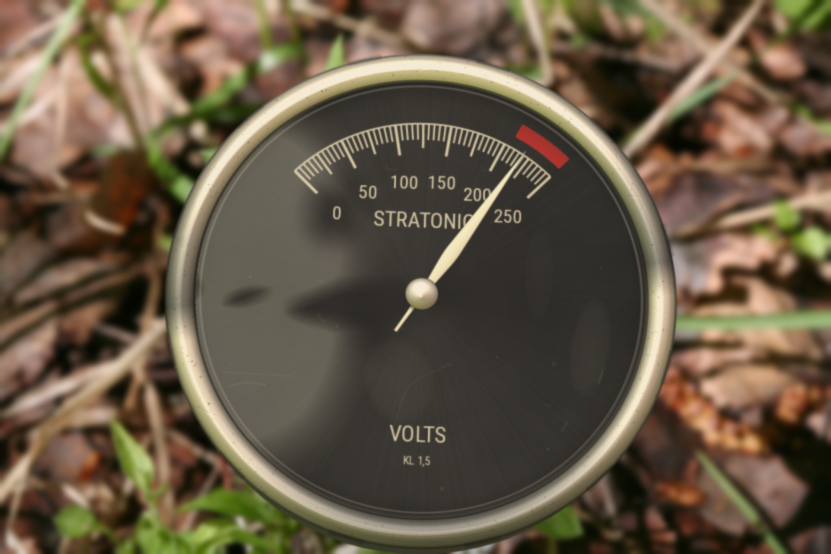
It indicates 220V
